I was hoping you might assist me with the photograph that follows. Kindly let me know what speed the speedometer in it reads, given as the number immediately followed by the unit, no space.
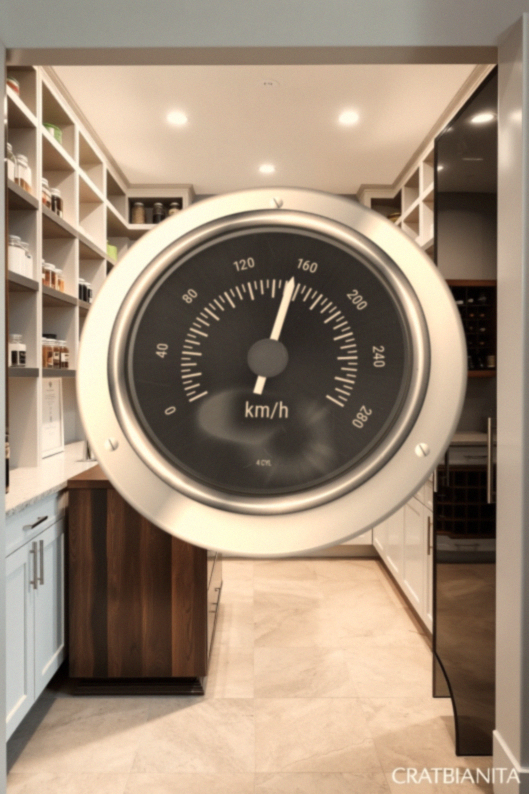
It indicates 155km/h
